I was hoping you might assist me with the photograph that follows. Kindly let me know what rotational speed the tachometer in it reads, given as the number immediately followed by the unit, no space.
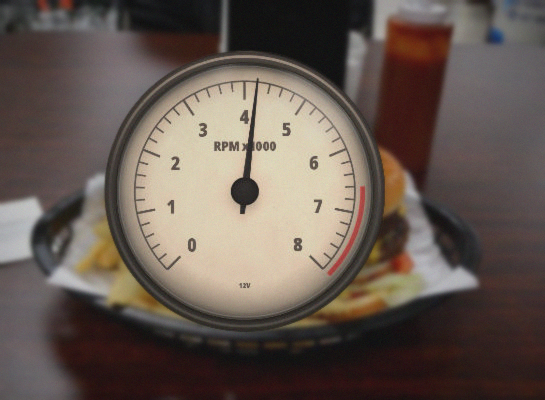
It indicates 4200rpm
